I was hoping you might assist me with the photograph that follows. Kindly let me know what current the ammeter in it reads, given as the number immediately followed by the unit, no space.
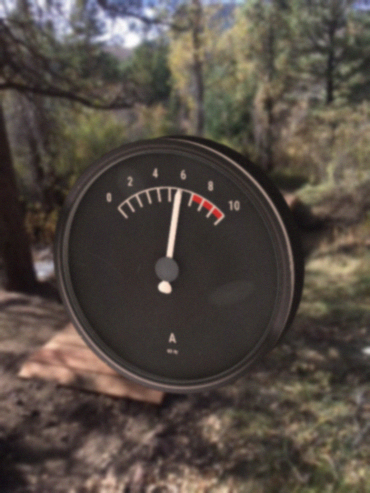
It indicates 6A
